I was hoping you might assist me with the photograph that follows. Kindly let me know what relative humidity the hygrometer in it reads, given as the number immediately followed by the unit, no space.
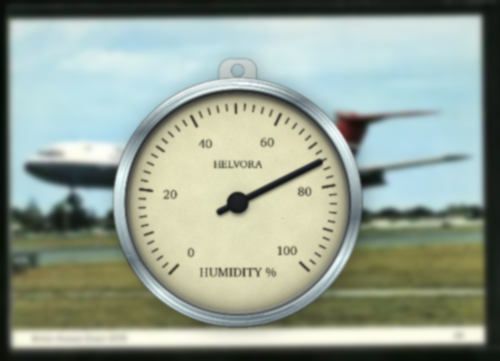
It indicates 74%
